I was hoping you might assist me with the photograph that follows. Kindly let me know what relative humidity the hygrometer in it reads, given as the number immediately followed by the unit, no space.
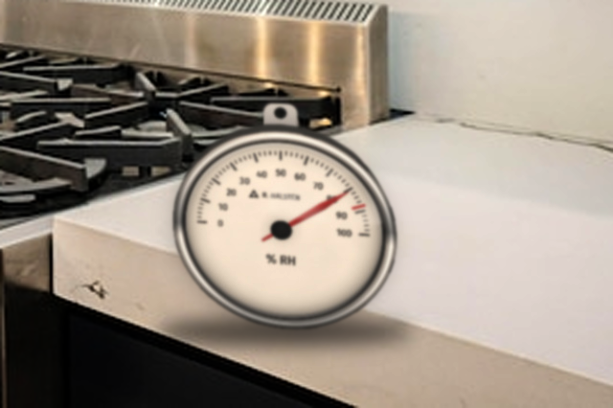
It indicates 80%
